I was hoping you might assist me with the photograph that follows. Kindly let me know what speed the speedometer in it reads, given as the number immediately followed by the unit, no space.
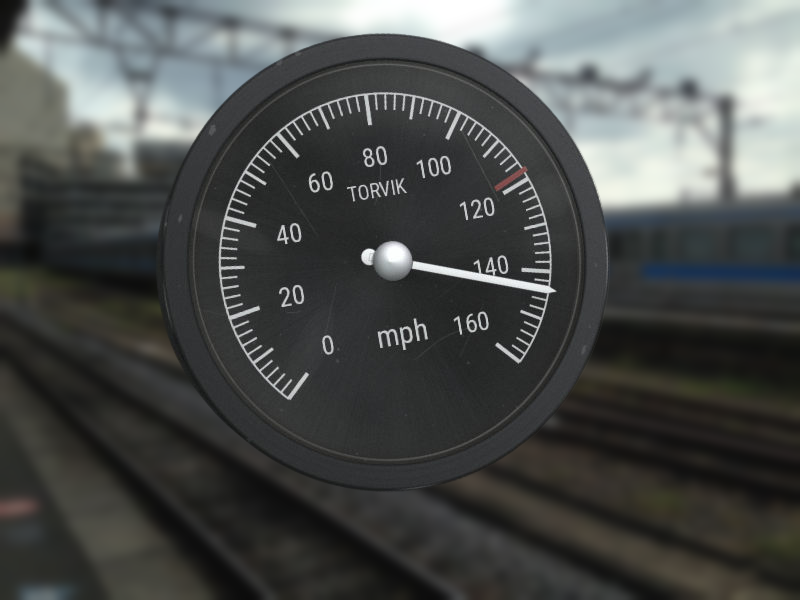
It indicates 144mph
